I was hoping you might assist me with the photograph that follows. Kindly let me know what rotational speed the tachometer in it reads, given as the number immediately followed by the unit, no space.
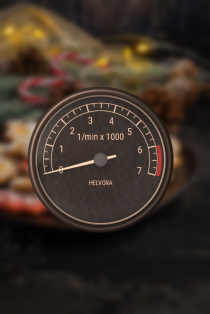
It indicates 0rpm
